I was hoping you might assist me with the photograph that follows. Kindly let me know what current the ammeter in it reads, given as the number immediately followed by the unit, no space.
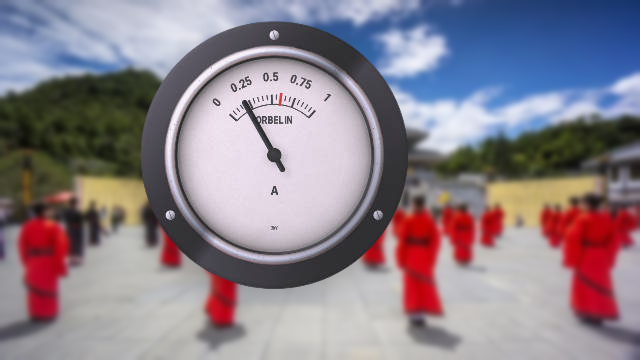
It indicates 0.2A
